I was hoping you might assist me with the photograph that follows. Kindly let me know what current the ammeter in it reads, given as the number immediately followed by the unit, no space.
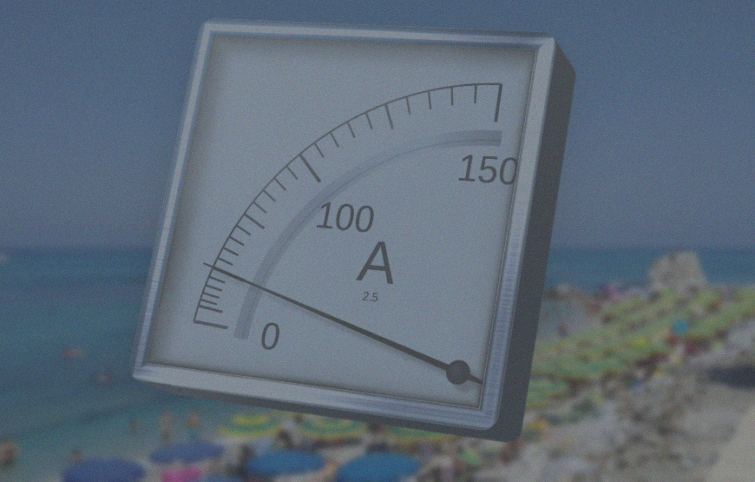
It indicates 50A
